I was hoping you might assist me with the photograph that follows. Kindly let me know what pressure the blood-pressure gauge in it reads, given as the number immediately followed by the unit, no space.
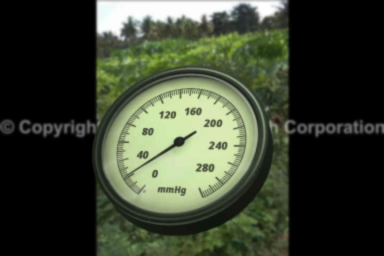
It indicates 20mmHg
